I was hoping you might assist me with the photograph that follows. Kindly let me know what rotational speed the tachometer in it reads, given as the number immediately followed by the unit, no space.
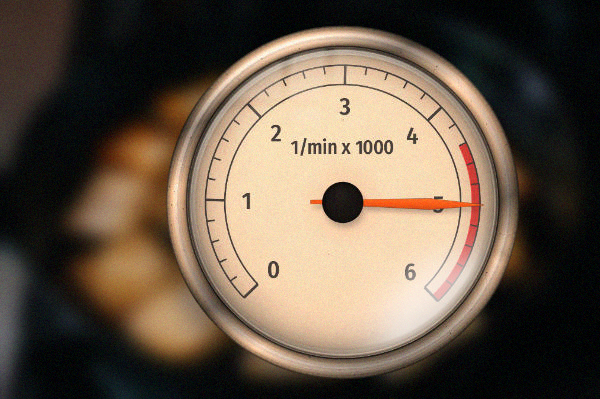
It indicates 5000rpm
